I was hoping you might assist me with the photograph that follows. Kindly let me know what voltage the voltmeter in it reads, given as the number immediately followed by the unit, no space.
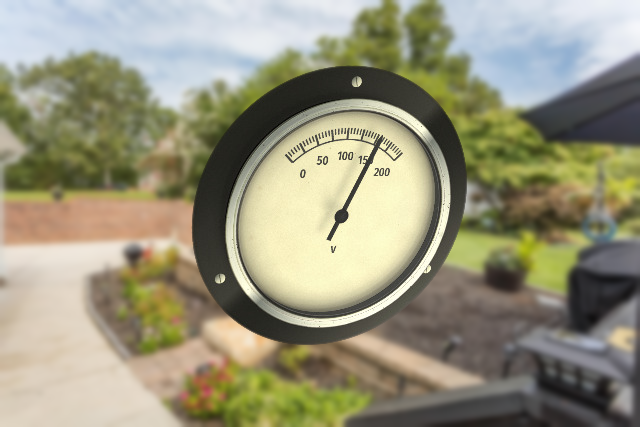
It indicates 150V
